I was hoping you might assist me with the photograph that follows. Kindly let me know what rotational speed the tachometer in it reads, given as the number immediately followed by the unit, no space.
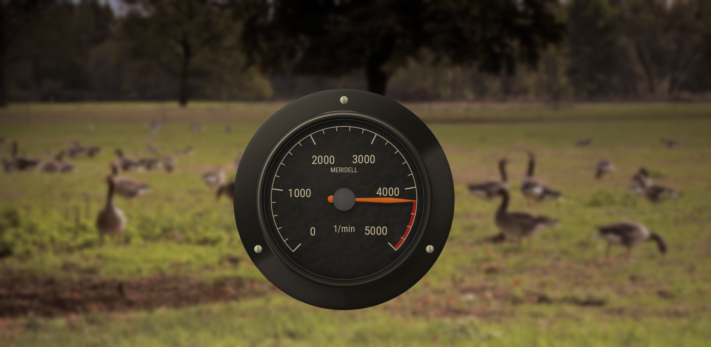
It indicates 4200rpm
